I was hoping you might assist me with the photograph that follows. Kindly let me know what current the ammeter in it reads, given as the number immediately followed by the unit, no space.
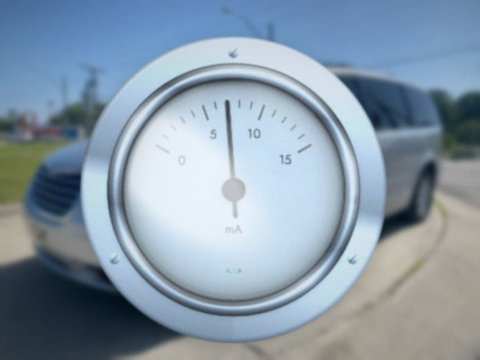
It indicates 7mA
